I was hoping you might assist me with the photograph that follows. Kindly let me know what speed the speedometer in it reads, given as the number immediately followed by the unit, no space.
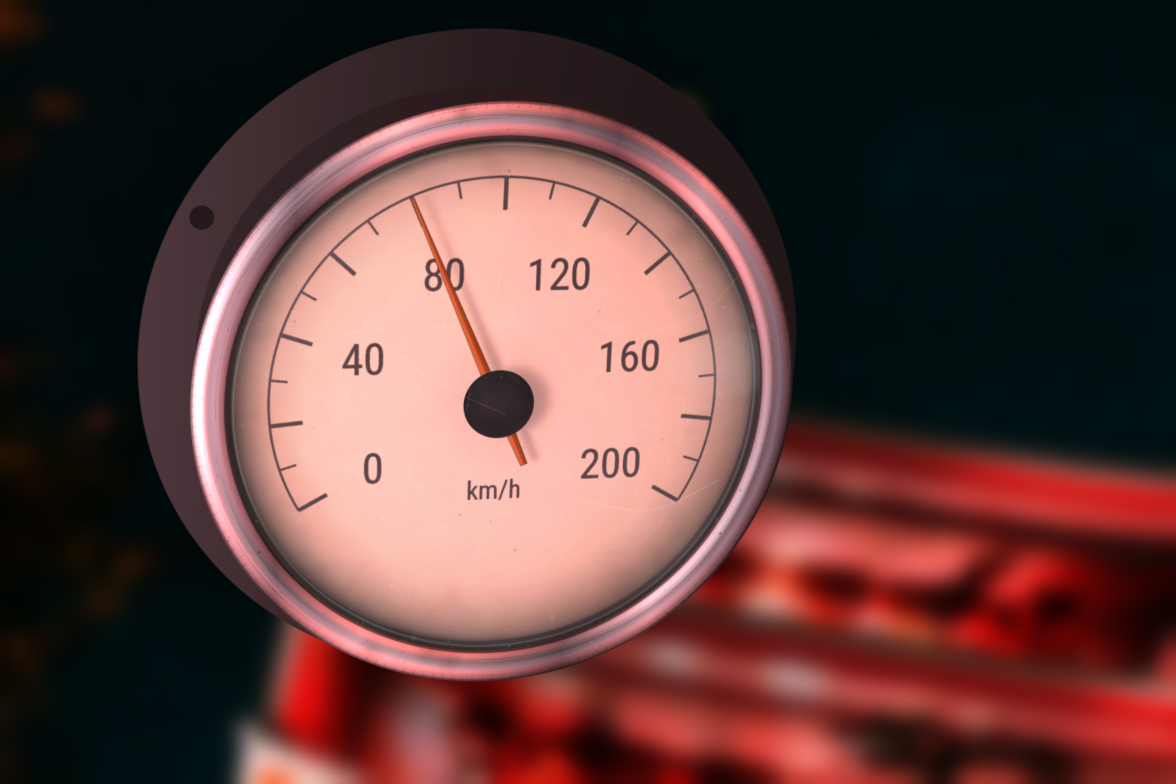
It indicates 80km/h
